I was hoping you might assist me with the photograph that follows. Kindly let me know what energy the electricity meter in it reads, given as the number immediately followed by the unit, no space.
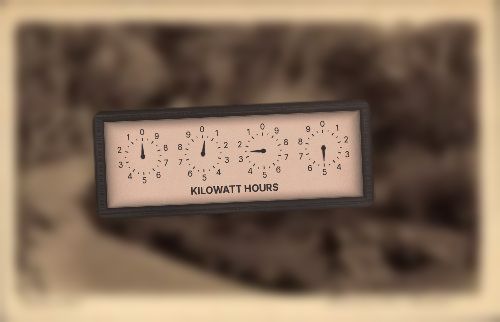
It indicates 25kWh
